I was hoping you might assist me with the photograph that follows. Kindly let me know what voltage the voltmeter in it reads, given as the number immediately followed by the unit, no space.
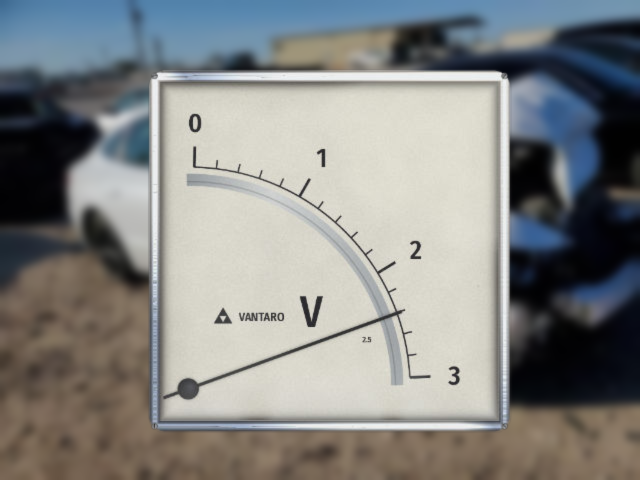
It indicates 2.4V
